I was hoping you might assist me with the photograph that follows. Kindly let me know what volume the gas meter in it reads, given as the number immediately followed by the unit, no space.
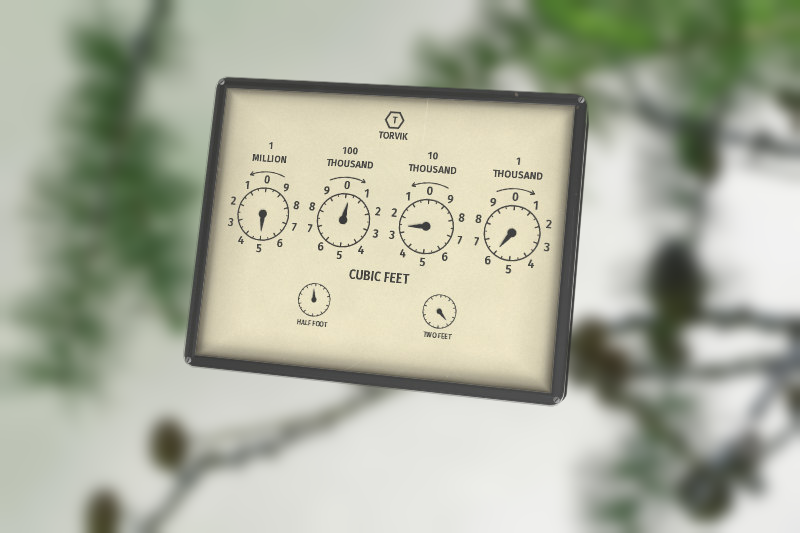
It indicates 502600ft³
